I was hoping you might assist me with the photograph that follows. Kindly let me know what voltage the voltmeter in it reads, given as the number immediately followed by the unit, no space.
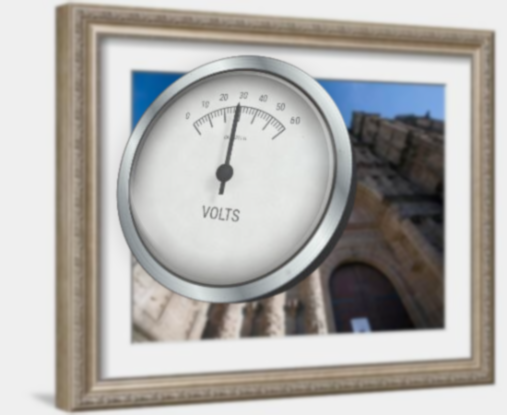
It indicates 30V
